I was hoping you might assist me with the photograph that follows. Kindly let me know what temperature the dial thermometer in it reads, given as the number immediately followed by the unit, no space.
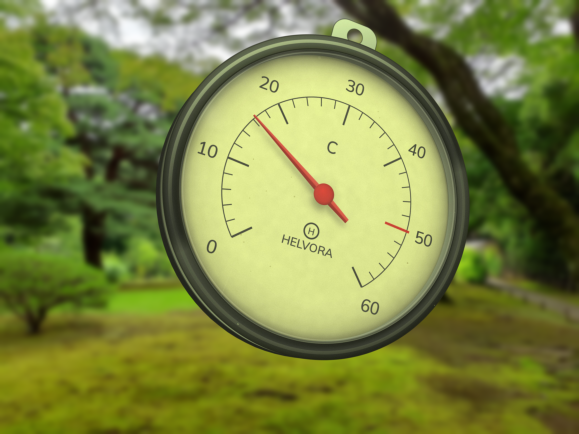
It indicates 16°C
